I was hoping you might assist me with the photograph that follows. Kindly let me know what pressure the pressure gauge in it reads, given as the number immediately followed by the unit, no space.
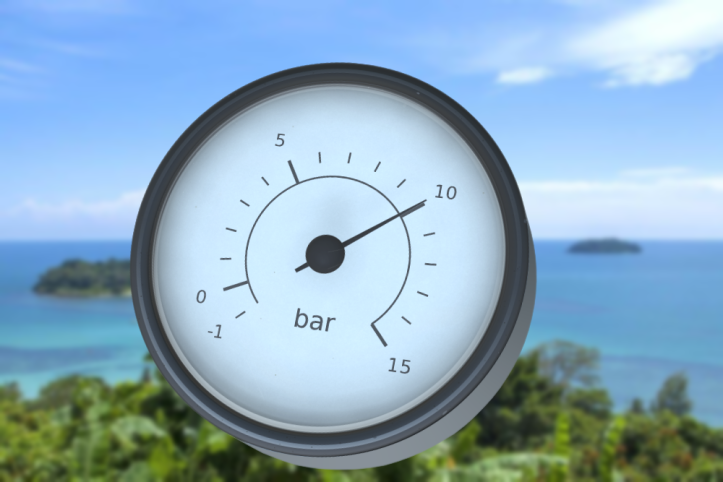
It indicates 10bar
